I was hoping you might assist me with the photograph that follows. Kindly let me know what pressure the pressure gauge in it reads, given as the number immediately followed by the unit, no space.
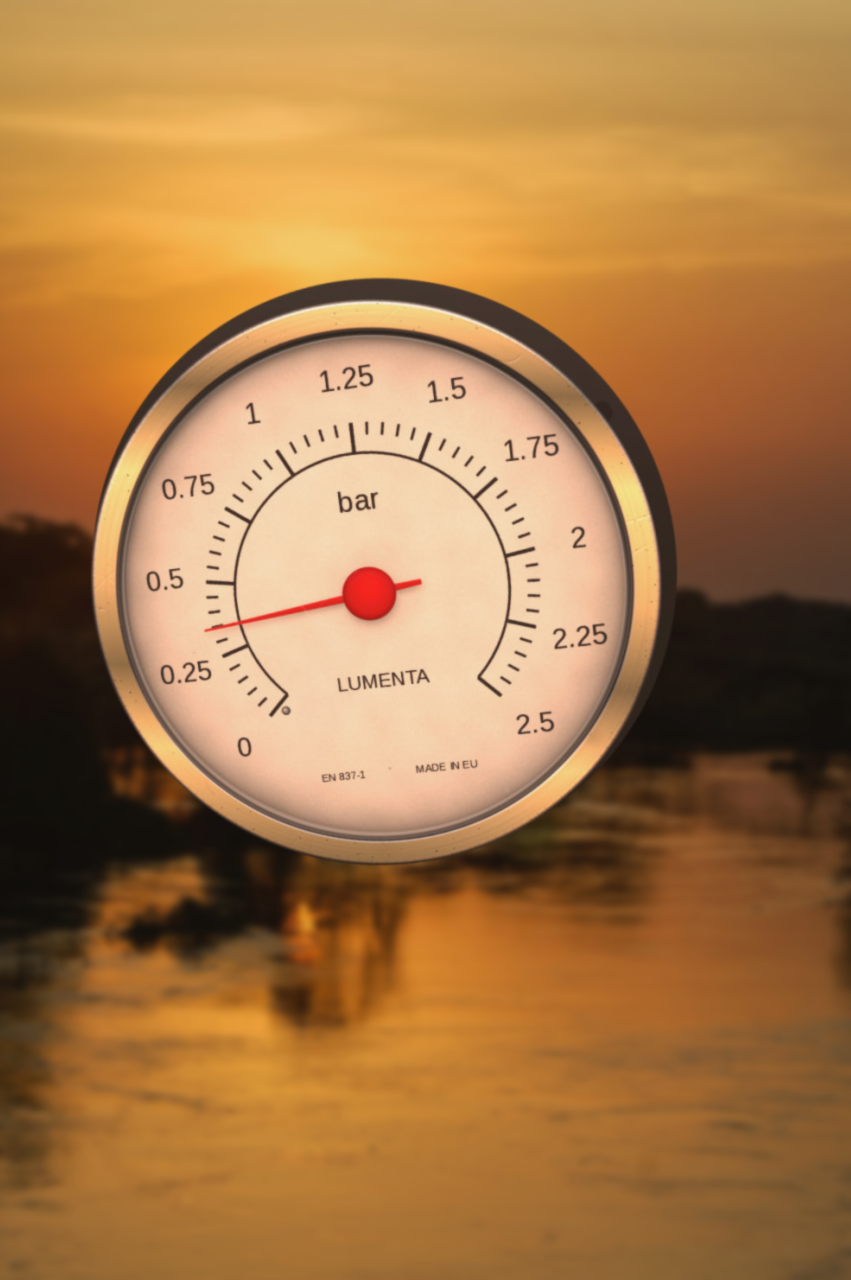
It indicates 0.35bar
